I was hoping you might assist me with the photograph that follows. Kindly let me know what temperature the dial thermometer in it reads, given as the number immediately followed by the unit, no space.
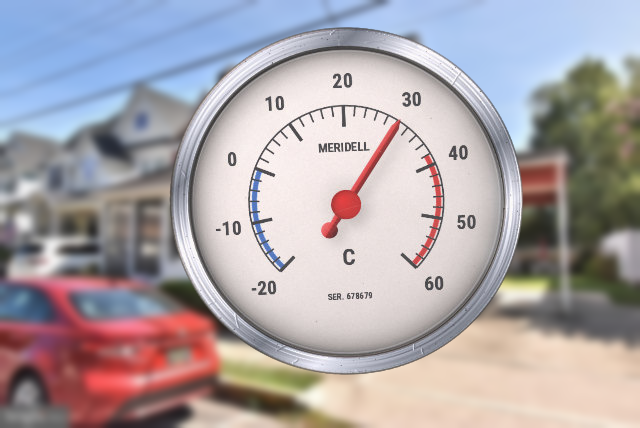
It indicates 30°C
